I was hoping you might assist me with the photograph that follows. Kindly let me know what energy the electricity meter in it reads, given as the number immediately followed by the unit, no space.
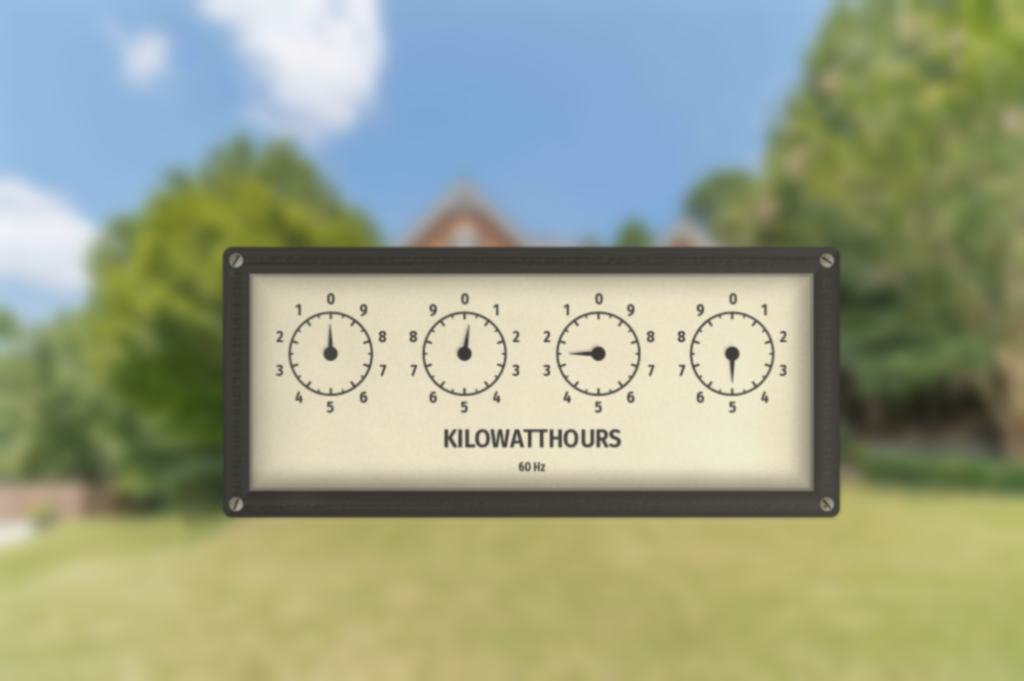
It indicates 25kWh
